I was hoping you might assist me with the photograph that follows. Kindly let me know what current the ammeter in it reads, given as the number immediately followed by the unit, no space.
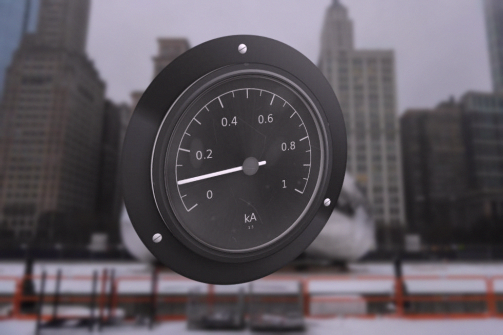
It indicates 0.1kA
